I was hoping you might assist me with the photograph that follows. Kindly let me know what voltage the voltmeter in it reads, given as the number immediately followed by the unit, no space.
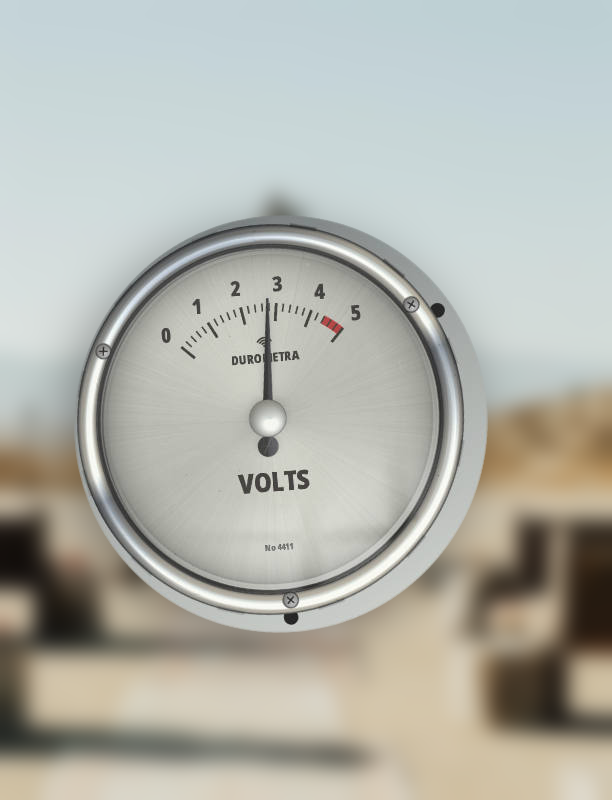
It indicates 2.8V
